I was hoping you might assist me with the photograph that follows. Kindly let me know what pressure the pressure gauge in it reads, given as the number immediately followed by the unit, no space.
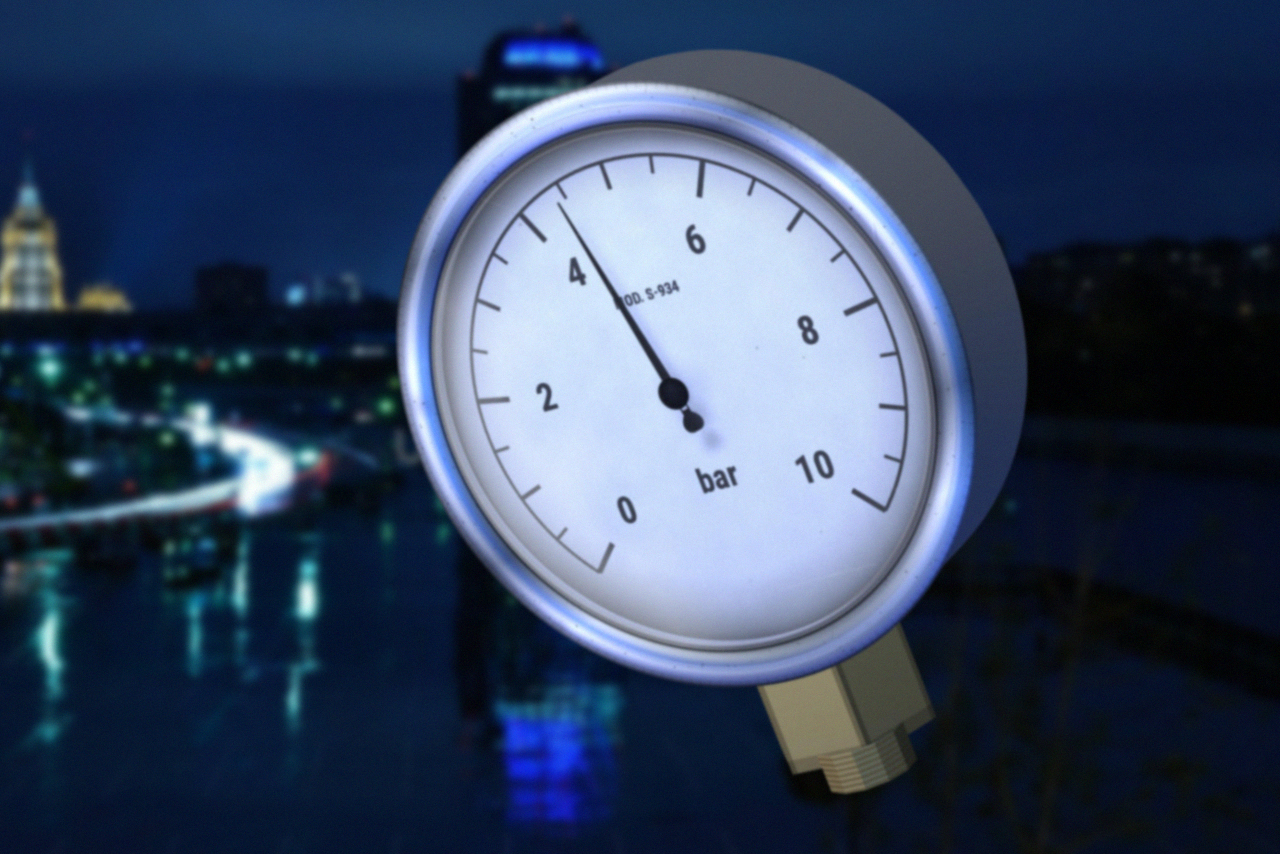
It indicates 4.5bar
